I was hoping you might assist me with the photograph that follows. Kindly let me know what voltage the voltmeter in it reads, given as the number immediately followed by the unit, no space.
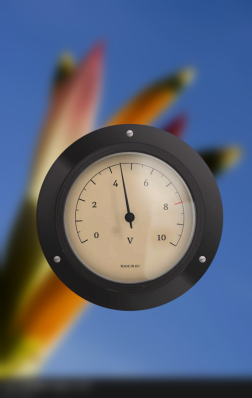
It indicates 4.5V
